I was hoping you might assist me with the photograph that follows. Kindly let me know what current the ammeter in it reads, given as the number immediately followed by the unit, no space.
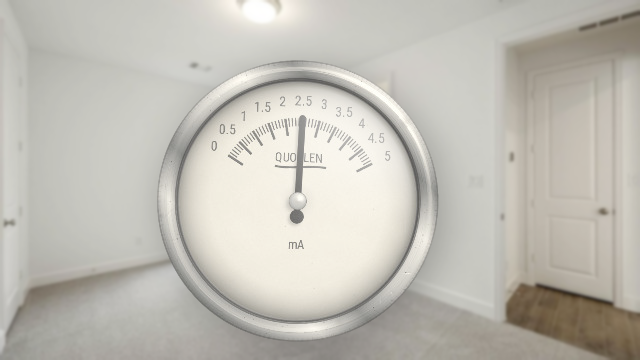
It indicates 2.5mA
